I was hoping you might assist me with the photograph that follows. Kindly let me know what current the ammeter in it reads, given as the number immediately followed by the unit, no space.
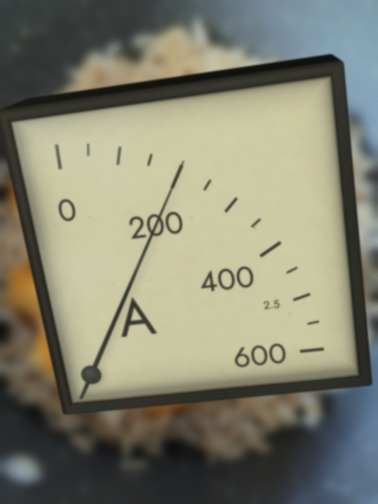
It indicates 200A
